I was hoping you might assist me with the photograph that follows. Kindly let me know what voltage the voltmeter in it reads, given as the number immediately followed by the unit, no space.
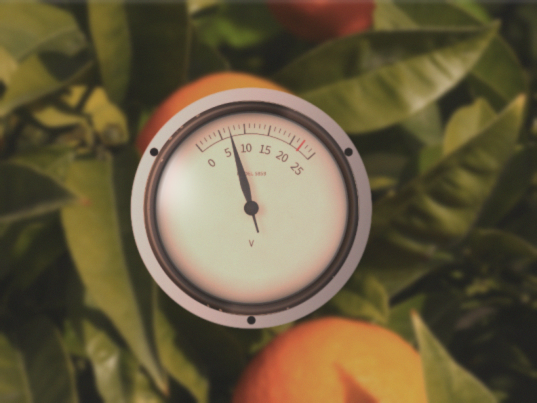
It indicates 7V
